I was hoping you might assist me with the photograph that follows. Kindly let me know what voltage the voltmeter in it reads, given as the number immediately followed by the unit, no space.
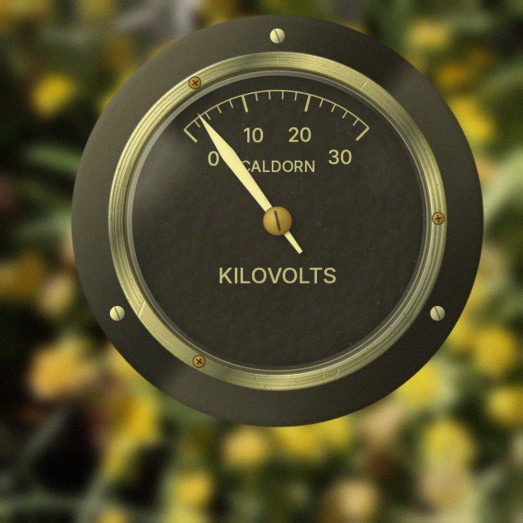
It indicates 3kV
